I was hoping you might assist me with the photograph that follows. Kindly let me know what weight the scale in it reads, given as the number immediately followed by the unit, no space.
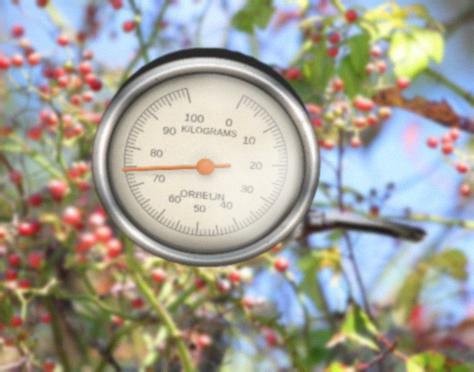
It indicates 75kg
